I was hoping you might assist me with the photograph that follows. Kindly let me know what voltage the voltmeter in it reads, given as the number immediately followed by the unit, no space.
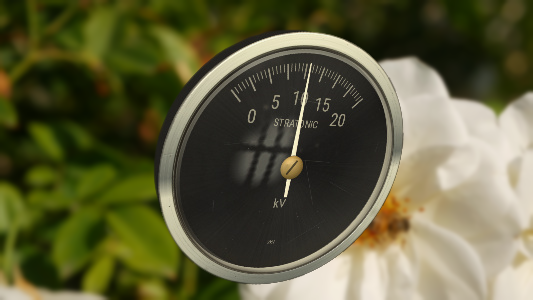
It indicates 10kV
